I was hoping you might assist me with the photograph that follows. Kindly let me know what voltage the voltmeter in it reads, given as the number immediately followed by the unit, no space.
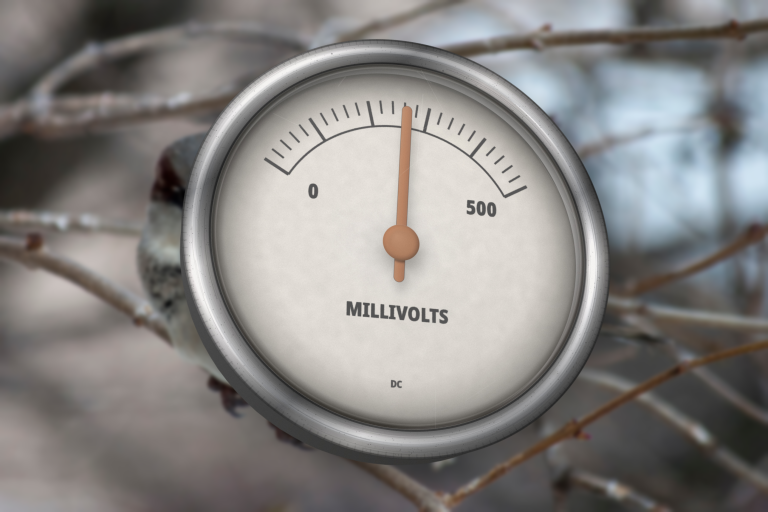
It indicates 260mV
